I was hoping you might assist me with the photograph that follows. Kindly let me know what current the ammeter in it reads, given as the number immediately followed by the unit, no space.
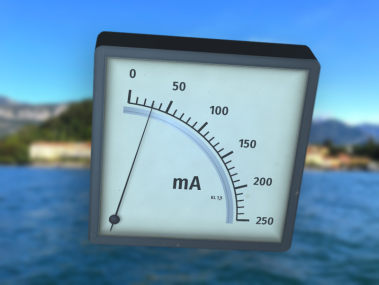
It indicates 30mA
